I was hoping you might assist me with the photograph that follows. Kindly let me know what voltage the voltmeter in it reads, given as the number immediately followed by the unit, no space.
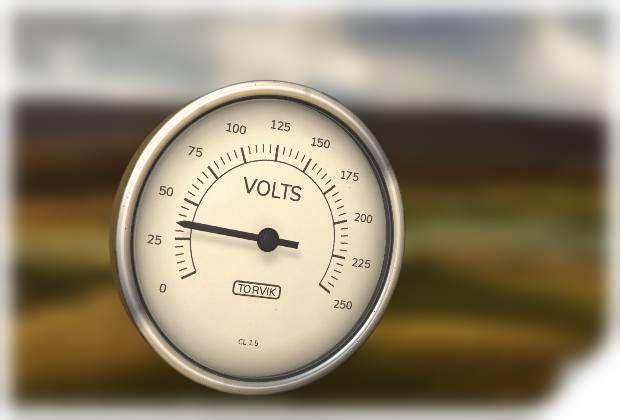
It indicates 35V
